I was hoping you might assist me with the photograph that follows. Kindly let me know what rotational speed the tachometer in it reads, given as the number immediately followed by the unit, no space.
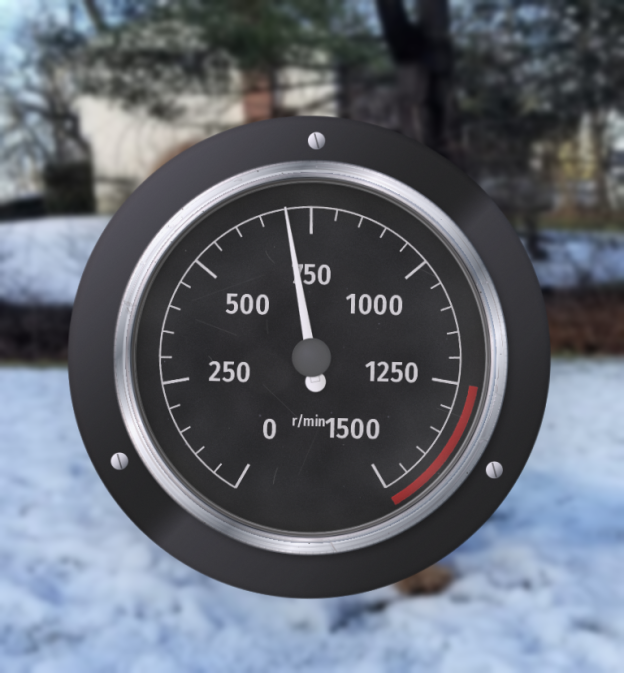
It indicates 700rpm
